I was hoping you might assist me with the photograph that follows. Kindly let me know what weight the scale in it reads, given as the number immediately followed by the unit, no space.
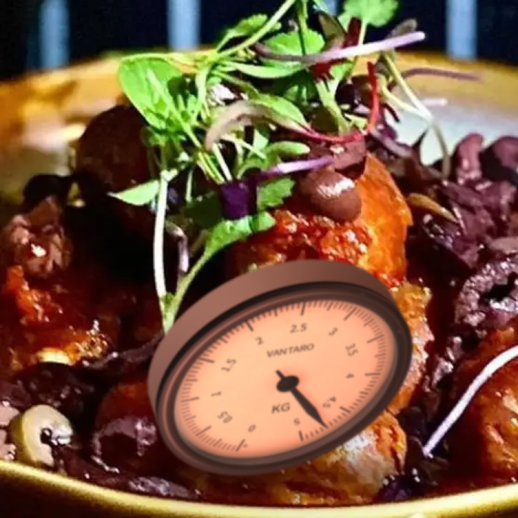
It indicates 4.75kg
